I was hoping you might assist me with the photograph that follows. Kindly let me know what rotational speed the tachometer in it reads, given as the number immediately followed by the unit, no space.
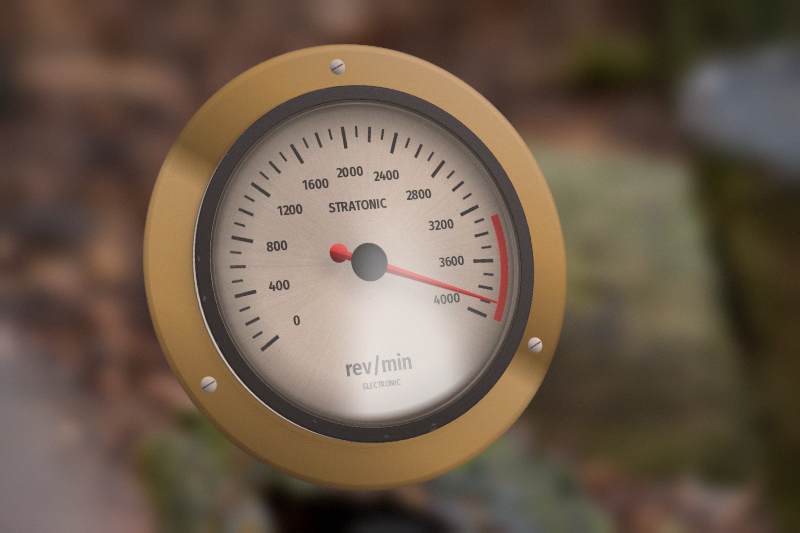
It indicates 3900rpm
